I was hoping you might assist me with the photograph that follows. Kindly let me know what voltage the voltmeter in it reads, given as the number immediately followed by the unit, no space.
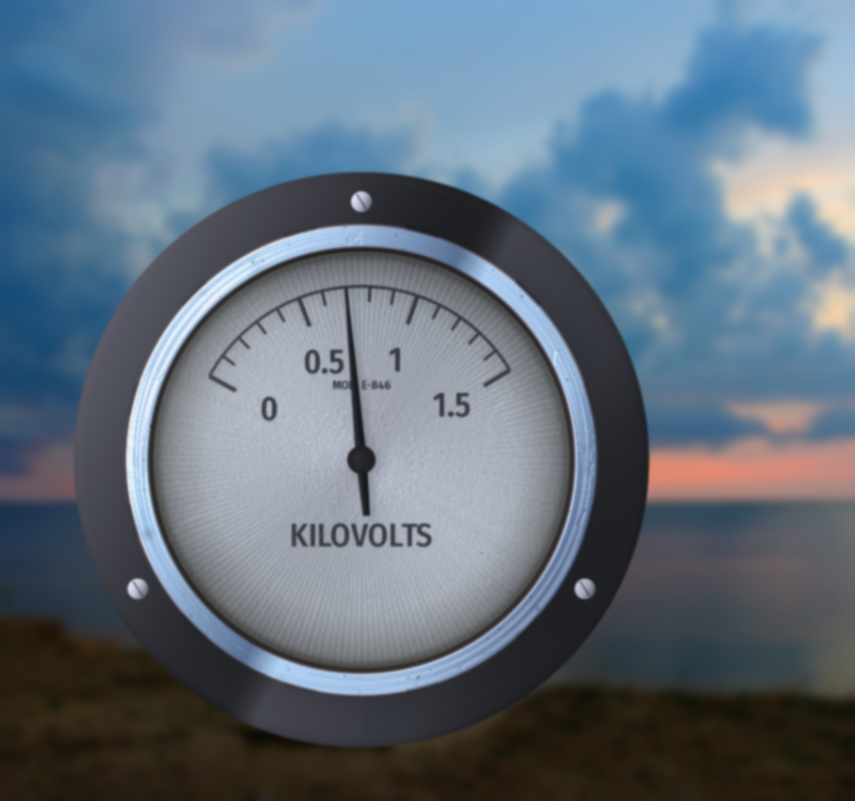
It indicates 0.7kV
